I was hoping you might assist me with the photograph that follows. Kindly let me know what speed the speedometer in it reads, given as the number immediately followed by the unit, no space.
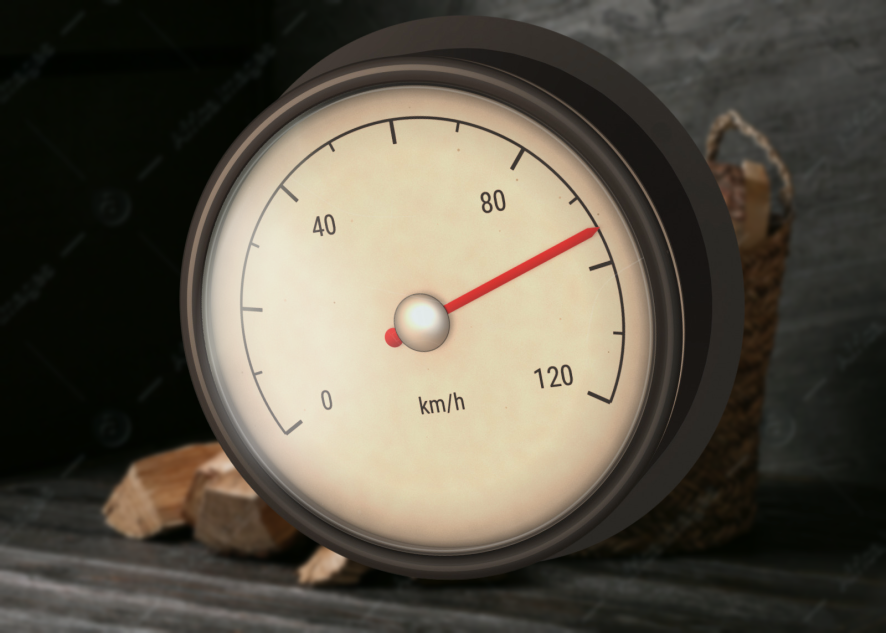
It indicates 95km/h
